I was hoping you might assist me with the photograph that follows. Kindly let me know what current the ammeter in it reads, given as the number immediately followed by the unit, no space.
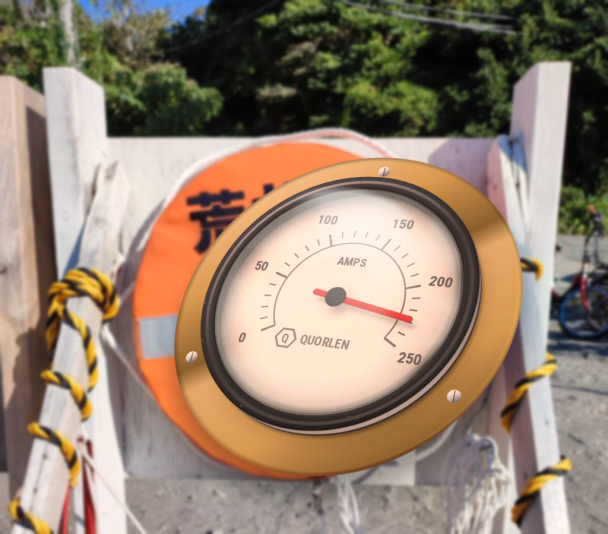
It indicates 230A
